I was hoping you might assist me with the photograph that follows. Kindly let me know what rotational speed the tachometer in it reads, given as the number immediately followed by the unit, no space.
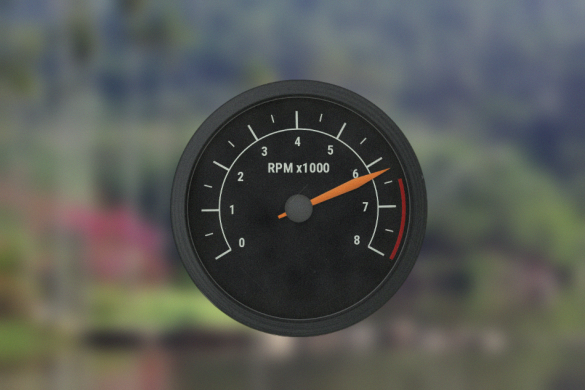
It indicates 6250rpm
